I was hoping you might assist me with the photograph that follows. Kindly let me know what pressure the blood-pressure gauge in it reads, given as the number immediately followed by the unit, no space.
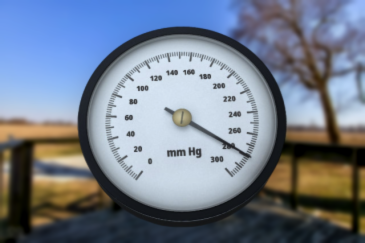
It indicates 280mmHg
